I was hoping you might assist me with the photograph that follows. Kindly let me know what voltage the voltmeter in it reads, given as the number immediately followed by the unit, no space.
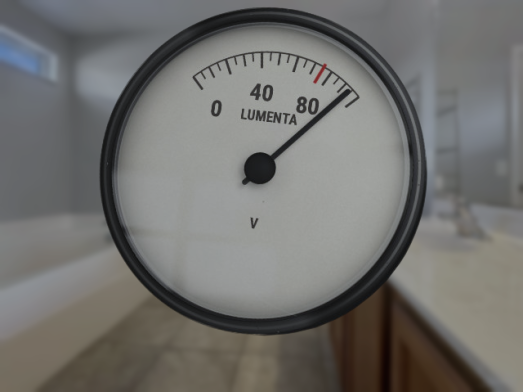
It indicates 95V
